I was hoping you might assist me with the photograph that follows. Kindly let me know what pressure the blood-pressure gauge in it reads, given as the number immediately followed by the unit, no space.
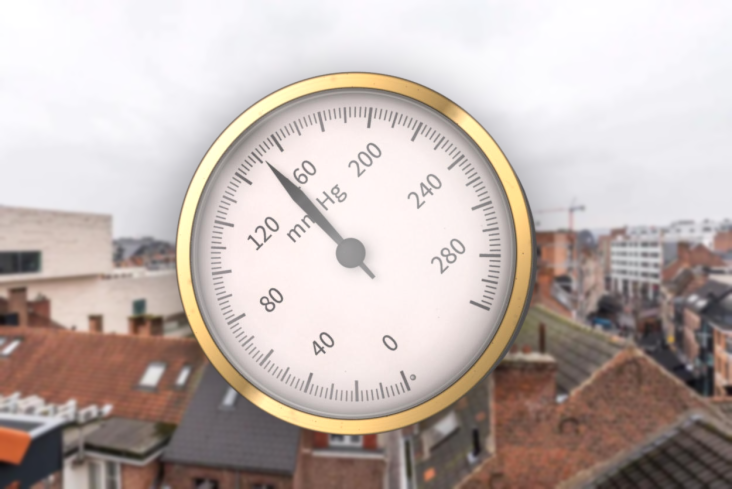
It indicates 152mmHg
